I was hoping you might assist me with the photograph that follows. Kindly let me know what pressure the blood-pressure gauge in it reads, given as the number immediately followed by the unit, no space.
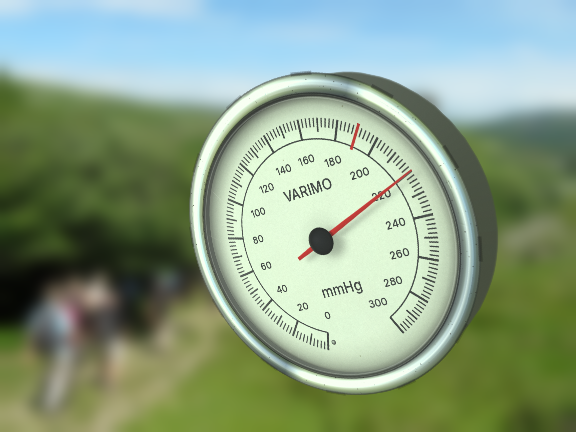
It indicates 220mmHg
